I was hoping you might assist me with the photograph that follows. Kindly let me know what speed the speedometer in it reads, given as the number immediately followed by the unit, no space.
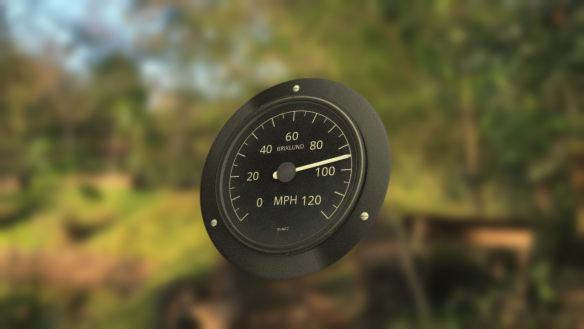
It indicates 95mph
